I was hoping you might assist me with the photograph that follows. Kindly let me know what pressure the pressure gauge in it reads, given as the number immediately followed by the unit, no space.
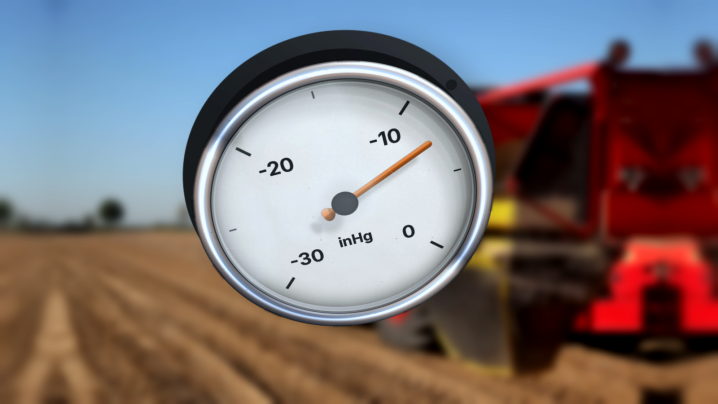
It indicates -7.5inHg
